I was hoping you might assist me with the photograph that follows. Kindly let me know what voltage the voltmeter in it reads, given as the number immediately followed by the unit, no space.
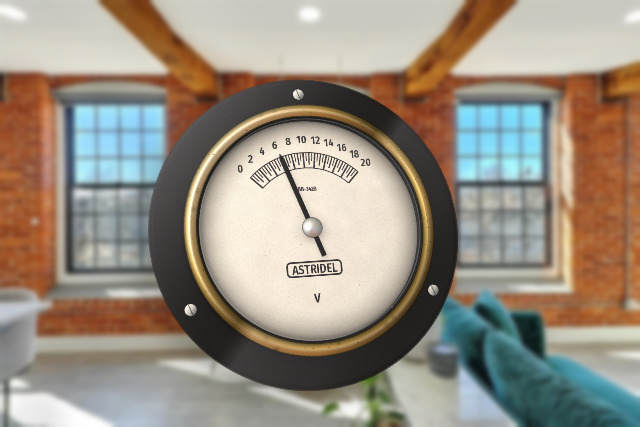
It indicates 6V
